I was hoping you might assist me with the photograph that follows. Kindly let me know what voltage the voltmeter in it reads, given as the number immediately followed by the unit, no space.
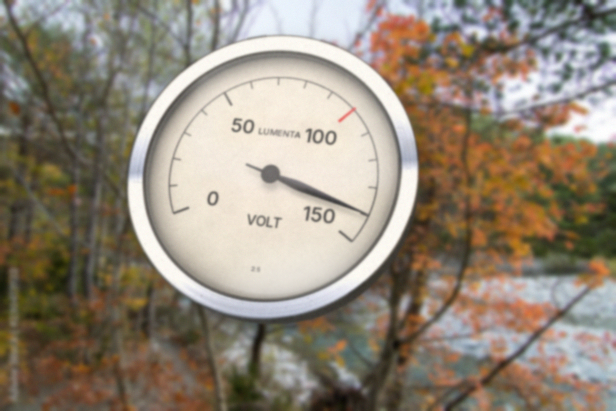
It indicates 140V
